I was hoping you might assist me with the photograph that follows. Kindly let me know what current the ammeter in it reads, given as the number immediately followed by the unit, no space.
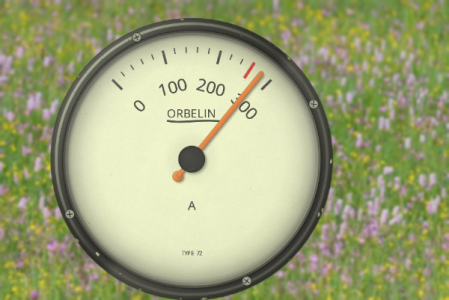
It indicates 280A
